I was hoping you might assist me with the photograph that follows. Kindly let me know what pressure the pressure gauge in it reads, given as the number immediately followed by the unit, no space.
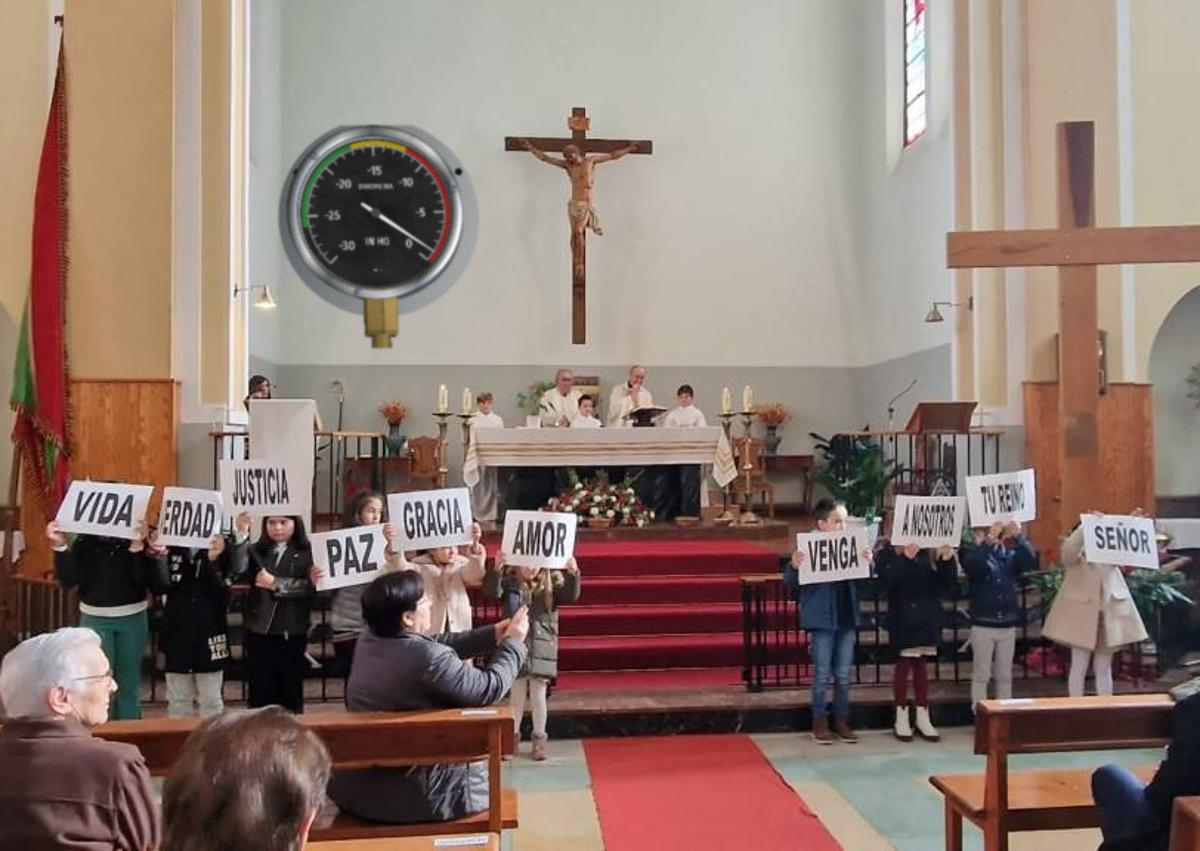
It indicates -1inHg
